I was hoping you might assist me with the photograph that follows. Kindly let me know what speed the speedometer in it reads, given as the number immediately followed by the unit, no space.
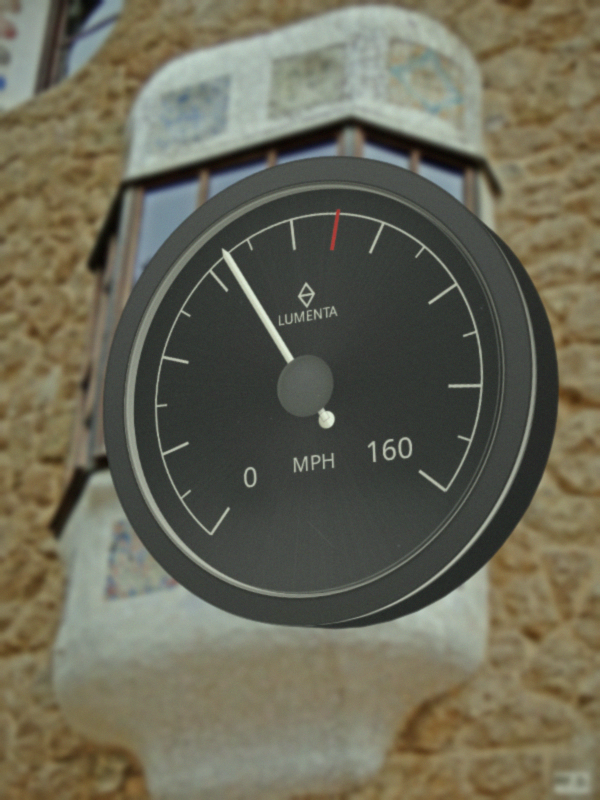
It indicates 65mph
